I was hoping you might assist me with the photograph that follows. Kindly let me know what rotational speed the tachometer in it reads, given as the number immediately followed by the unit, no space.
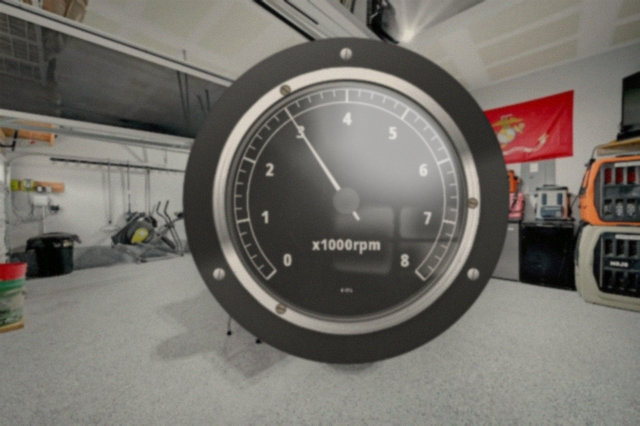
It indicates 3000rpm
